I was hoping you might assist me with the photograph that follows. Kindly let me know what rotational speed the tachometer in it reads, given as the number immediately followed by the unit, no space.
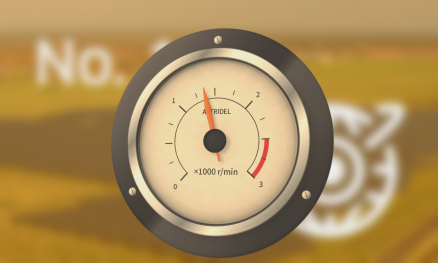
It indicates 1375rpm
